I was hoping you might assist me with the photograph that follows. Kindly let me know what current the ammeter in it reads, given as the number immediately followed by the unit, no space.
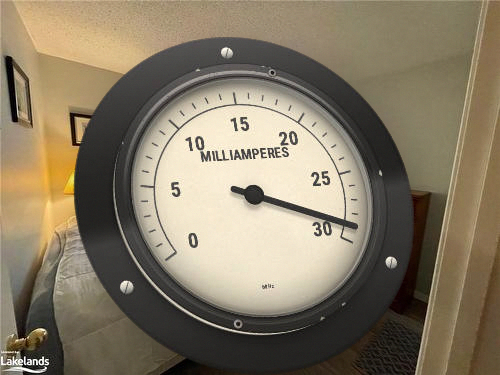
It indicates 29mA
